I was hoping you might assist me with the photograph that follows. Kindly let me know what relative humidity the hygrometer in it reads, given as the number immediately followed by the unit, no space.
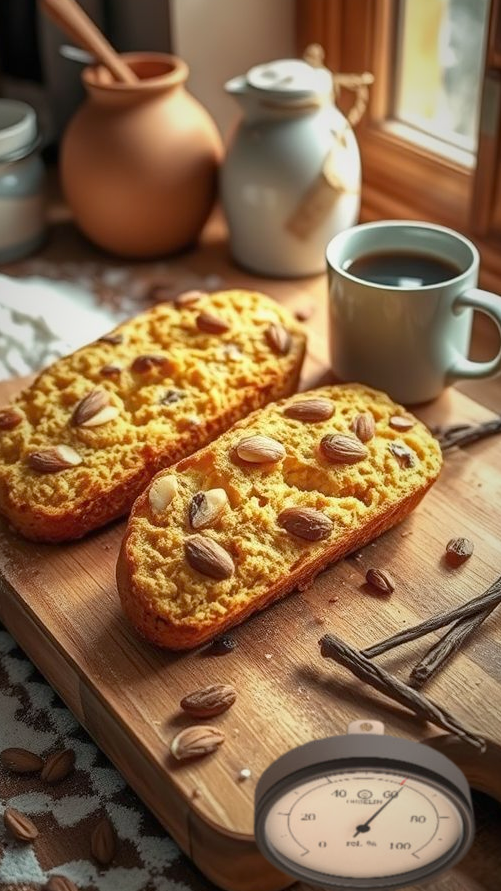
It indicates 60%
